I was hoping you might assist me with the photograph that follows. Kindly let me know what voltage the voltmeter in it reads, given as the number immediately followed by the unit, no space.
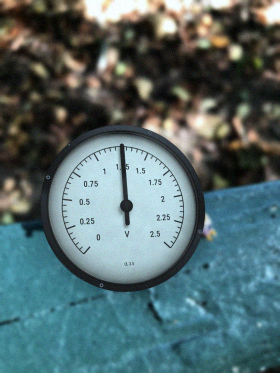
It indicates 1.25V
